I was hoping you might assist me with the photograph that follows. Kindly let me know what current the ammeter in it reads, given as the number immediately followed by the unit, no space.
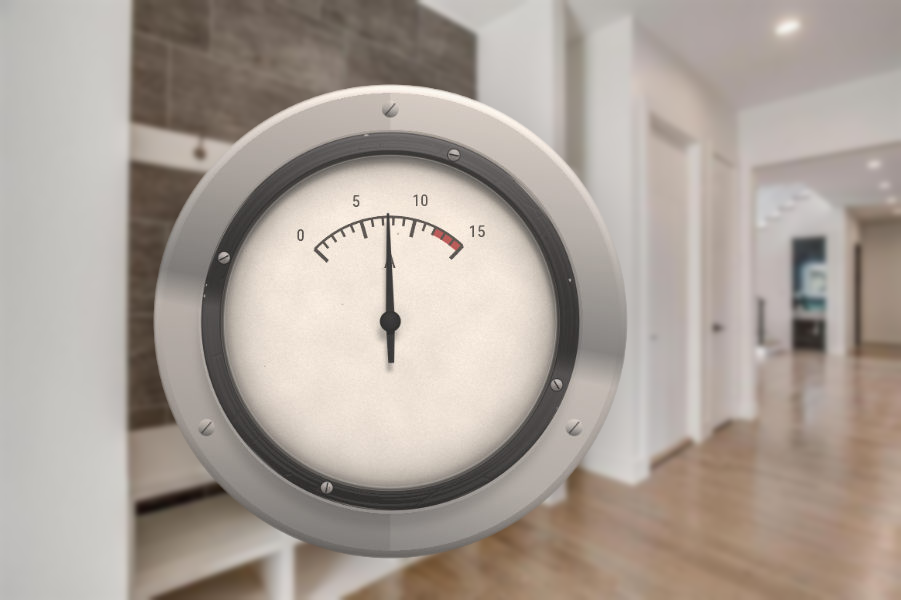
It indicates 7.5A
